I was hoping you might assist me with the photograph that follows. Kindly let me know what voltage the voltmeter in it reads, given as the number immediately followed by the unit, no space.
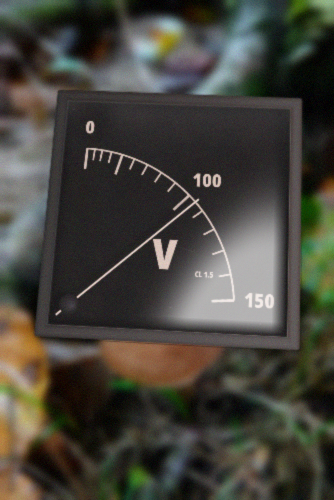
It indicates 105V
